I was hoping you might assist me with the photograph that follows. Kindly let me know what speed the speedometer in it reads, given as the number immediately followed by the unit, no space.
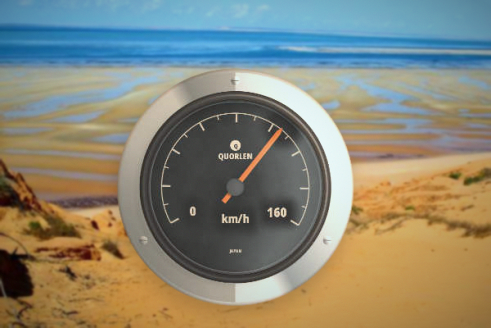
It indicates 105km/h
